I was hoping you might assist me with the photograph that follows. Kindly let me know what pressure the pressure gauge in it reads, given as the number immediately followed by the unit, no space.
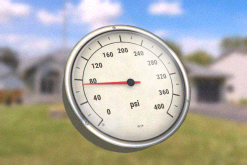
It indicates 70psi
